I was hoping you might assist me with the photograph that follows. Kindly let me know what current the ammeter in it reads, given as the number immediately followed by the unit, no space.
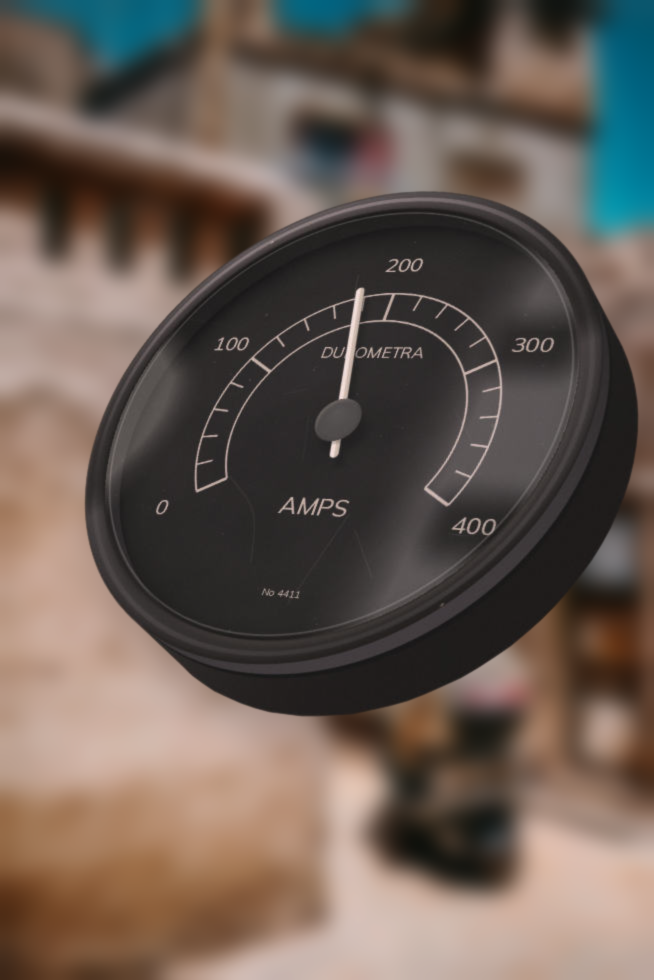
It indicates 180A
